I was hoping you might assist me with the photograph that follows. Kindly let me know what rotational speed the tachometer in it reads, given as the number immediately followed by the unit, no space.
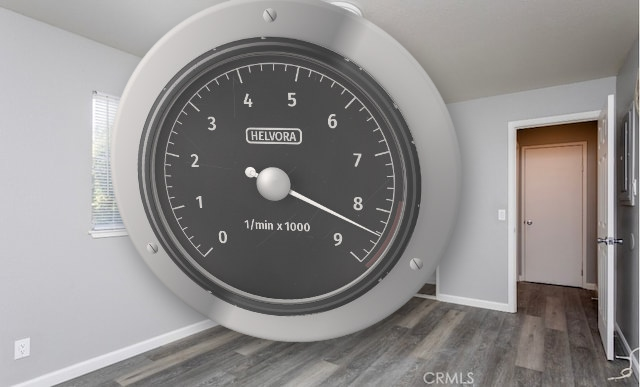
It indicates 8400rpm
